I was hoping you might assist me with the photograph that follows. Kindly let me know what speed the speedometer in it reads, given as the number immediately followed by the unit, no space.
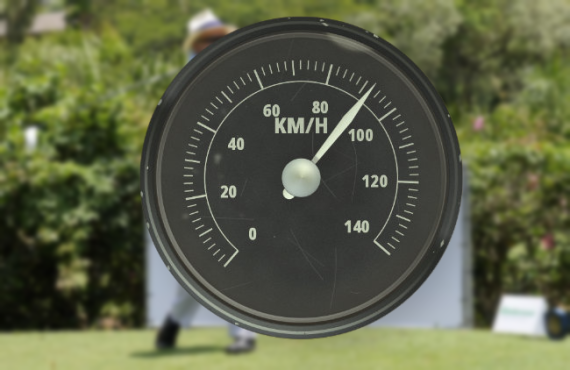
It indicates 92km/h
